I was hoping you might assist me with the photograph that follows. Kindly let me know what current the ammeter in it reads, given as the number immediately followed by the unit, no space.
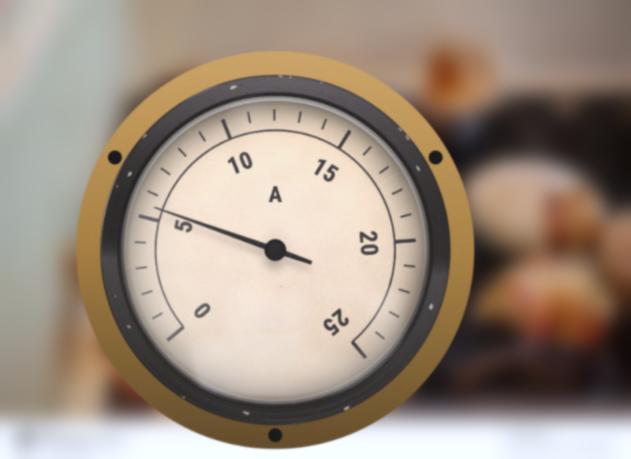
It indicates 5.5A
